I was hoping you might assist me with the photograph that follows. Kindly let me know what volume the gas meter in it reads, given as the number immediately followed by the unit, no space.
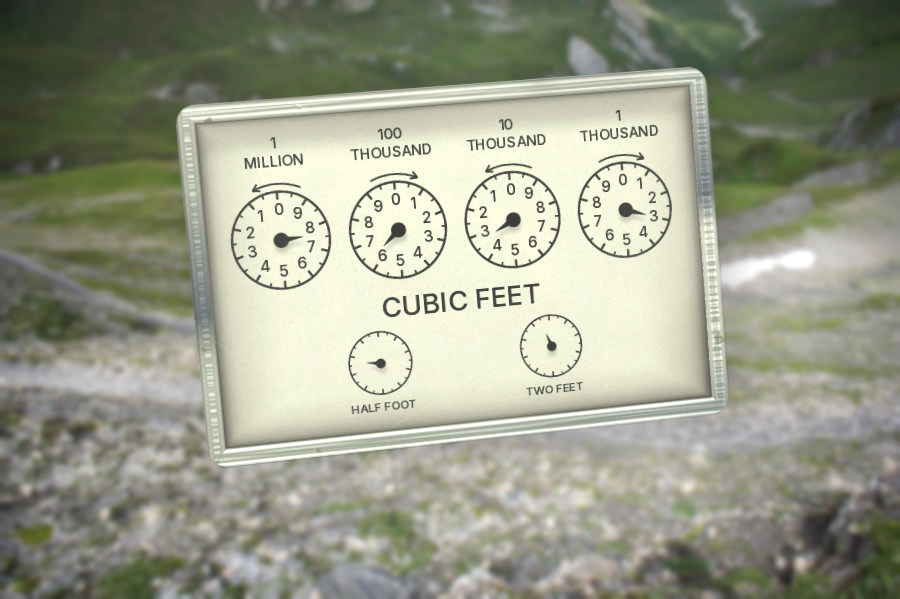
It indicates 763300ft³
